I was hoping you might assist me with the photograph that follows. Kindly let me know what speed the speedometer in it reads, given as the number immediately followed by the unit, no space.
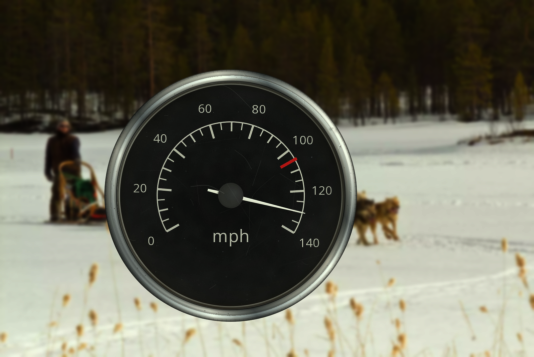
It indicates 130mph
